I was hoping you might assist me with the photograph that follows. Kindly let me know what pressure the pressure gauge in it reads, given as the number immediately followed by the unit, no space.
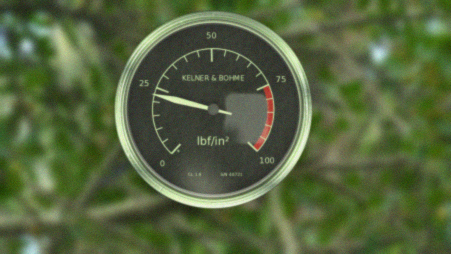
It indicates 22.5psi
